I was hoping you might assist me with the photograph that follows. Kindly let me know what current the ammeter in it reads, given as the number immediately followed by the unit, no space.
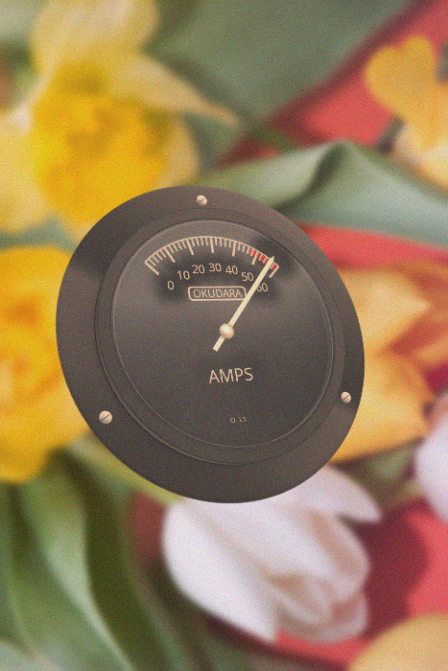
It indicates 56A
